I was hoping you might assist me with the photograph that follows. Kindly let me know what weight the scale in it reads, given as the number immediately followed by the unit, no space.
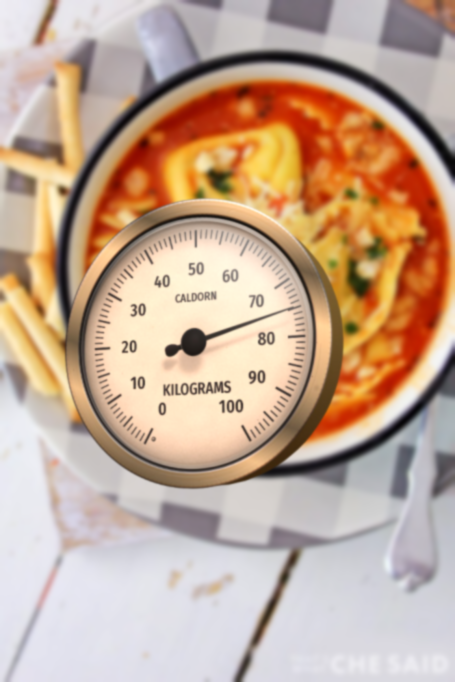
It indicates 75kg
